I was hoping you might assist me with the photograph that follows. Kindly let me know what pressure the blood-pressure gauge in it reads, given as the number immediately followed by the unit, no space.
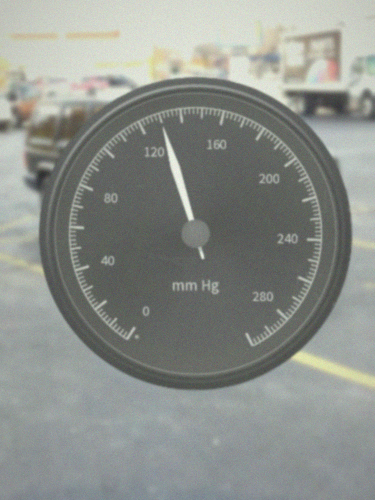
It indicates 130mmHg
